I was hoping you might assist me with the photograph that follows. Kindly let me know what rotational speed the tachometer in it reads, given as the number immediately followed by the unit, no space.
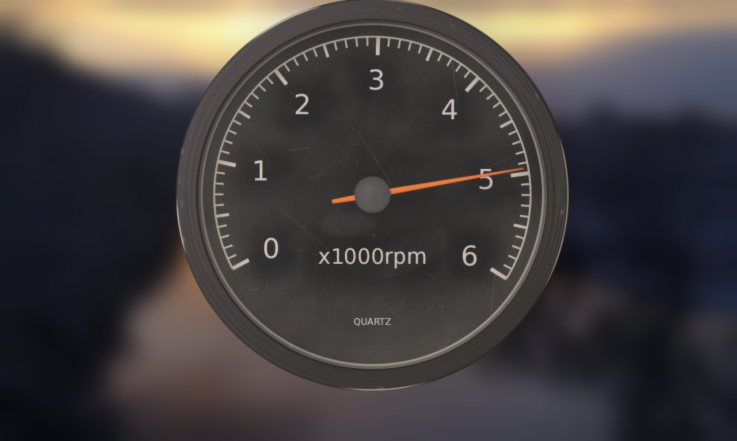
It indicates 4950rpm
